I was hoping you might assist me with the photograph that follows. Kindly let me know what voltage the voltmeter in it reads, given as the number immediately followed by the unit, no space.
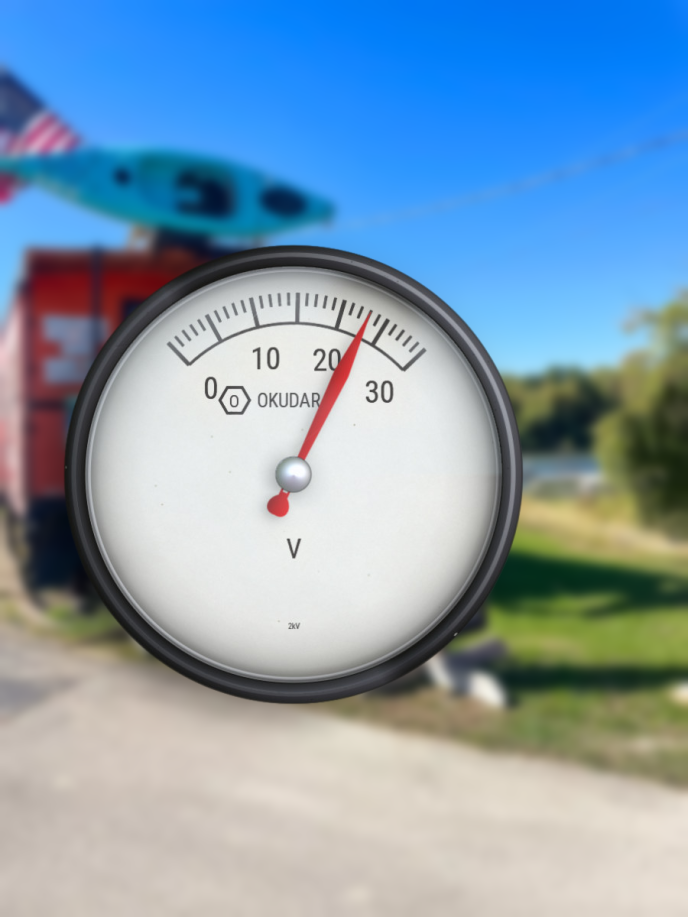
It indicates 23V
